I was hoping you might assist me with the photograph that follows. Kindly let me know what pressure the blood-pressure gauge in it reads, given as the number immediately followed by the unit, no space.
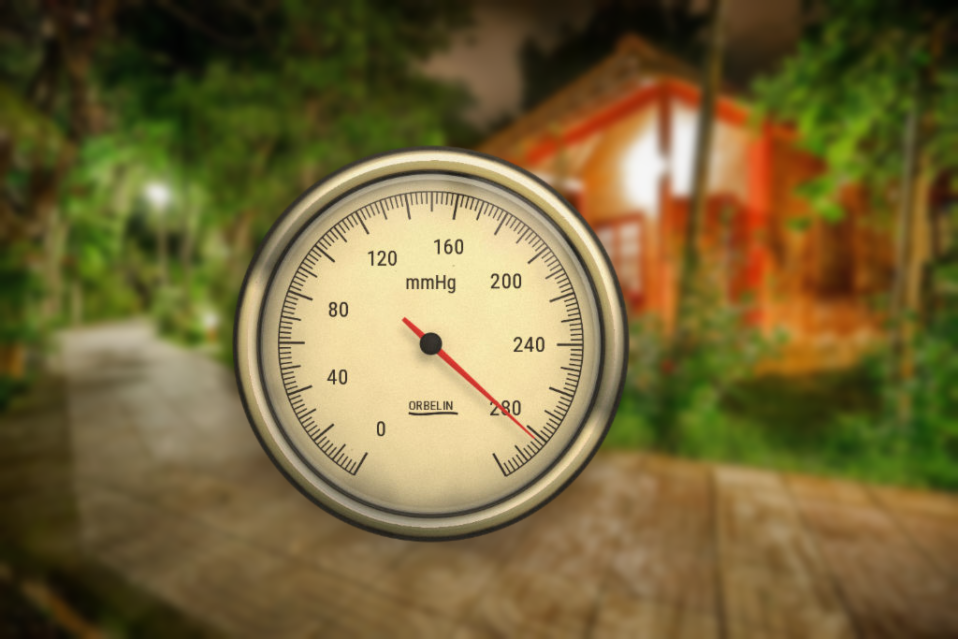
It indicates 282mmHg
